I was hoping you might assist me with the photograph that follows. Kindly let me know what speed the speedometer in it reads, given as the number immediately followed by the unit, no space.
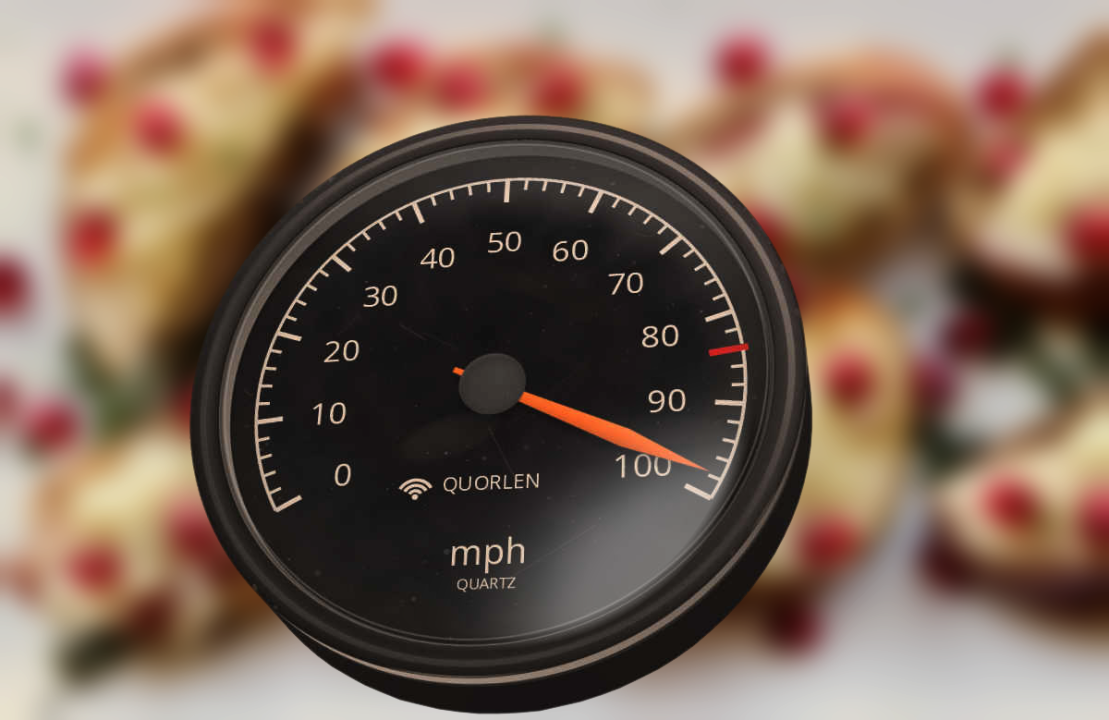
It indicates 98mph
